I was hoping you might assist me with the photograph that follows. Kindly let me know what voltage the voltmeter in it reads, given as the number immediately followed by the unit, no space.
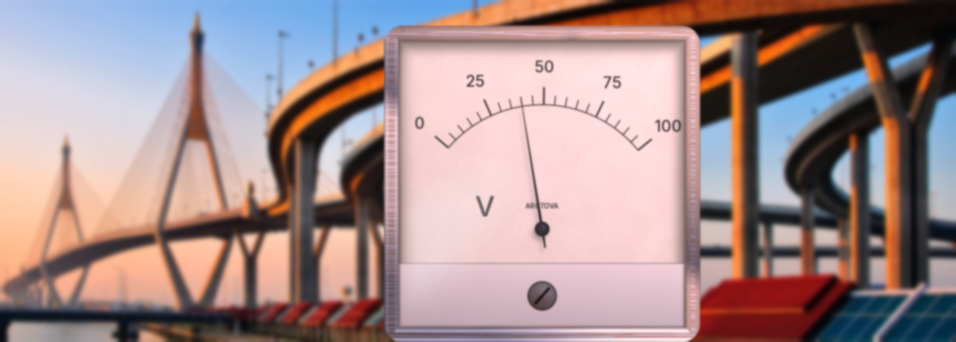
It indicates 40V
